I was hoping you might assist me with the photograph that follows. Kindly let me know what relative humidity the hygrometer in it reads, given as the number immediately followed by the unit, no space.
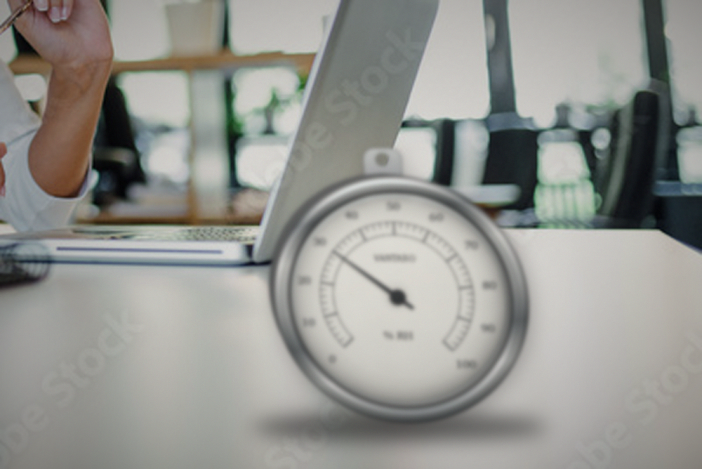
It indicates 30%
